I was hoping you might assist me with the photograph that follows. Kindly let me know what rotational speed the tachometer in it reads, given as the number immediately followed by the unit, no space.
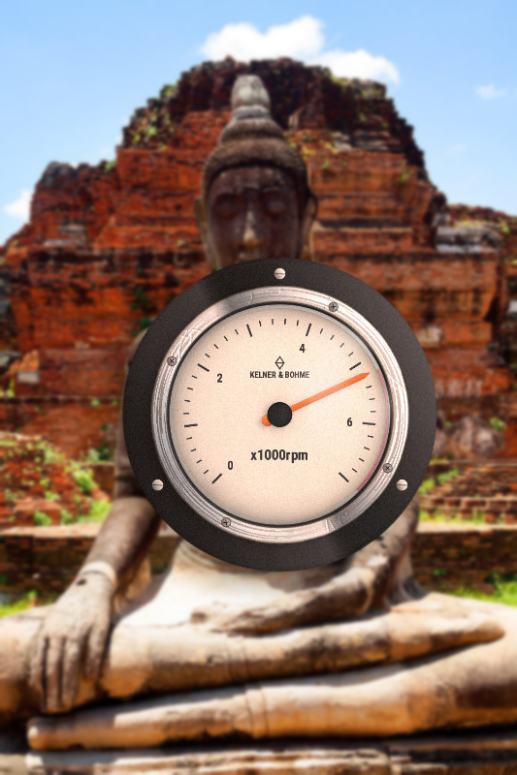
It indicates 5200rpm
